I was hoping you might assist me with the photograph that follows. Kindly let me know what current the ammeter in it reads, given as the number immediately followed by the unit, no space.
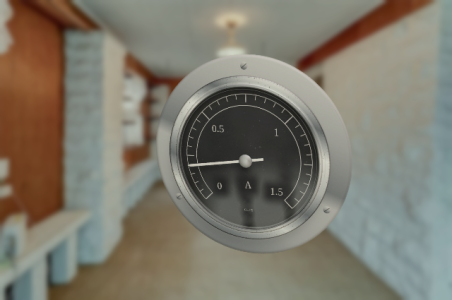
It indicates 0.2A
